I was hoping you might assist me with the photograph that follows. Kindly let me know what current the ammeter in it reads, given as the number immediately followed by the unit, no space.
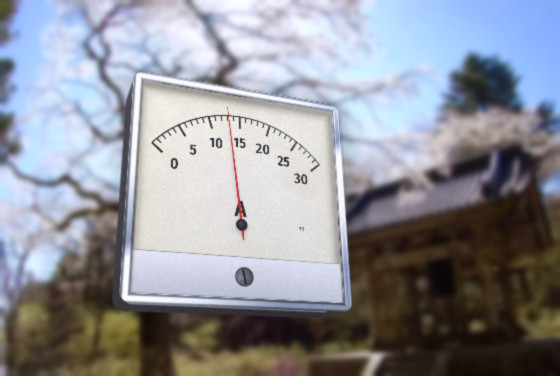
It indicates 13A
